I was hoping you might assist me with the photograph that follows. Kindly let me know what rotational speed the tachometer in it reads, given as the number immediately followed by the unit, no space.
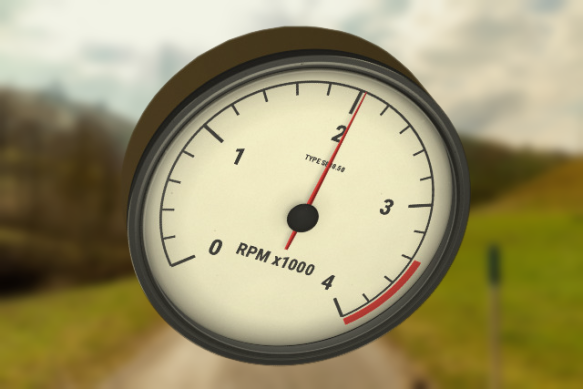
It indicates 2000rpm
